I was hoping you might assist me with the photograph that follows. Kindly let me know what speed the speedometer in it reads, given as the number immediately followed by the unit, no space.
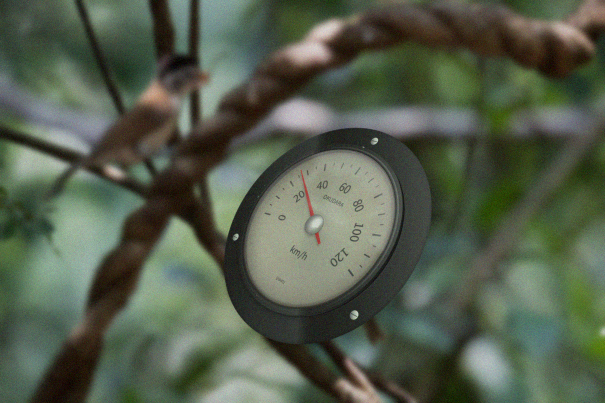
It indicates 27.5km/h
